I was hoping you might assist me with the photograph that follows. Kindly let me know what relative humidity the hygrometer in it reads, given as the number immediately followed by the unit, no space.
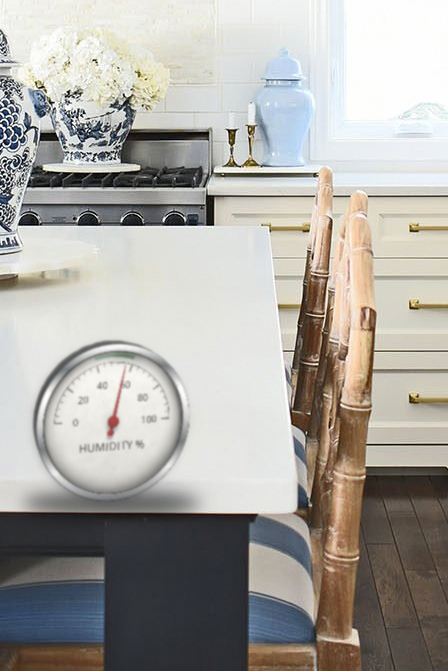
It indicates 56%
